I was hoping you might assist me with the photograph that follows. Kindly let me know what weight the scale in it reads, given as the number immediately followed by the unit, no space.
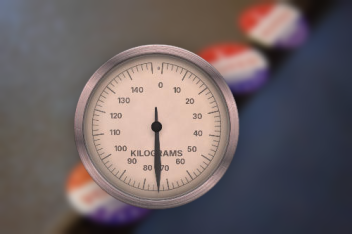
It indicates 74kg
